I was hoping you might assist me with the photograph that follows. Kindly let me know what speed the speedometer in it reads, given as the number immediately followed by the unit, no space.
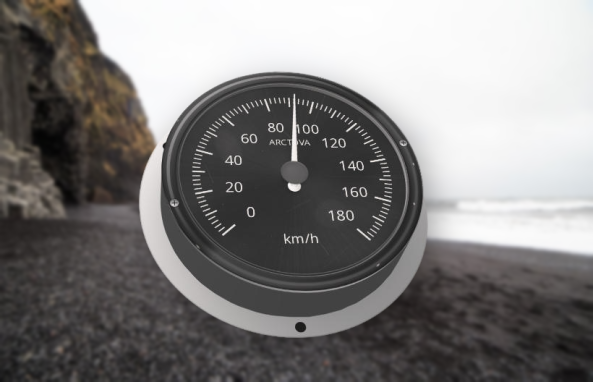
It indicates 92km/h
